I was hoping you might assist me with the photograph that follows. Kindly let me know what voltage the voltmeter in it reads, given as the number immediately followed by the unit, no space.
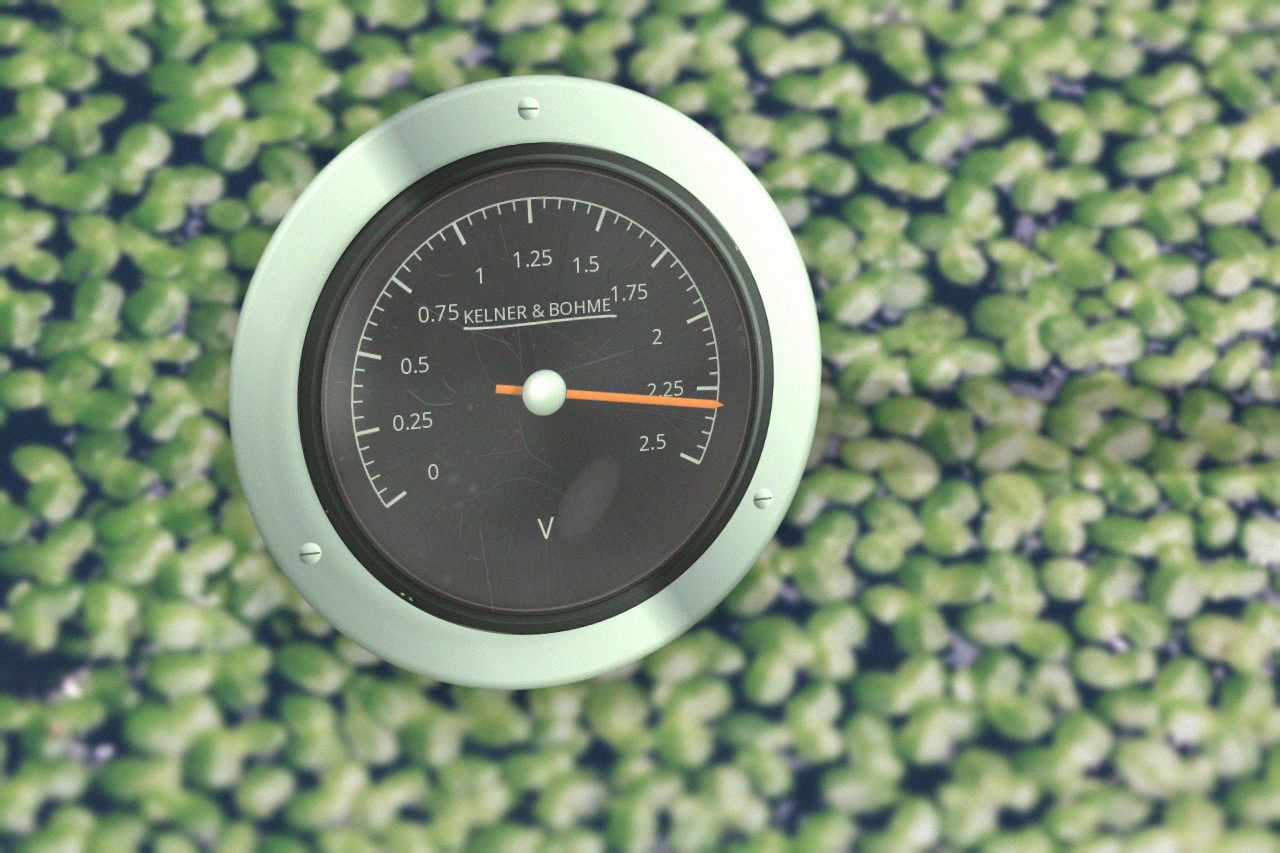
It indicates 2.3V
